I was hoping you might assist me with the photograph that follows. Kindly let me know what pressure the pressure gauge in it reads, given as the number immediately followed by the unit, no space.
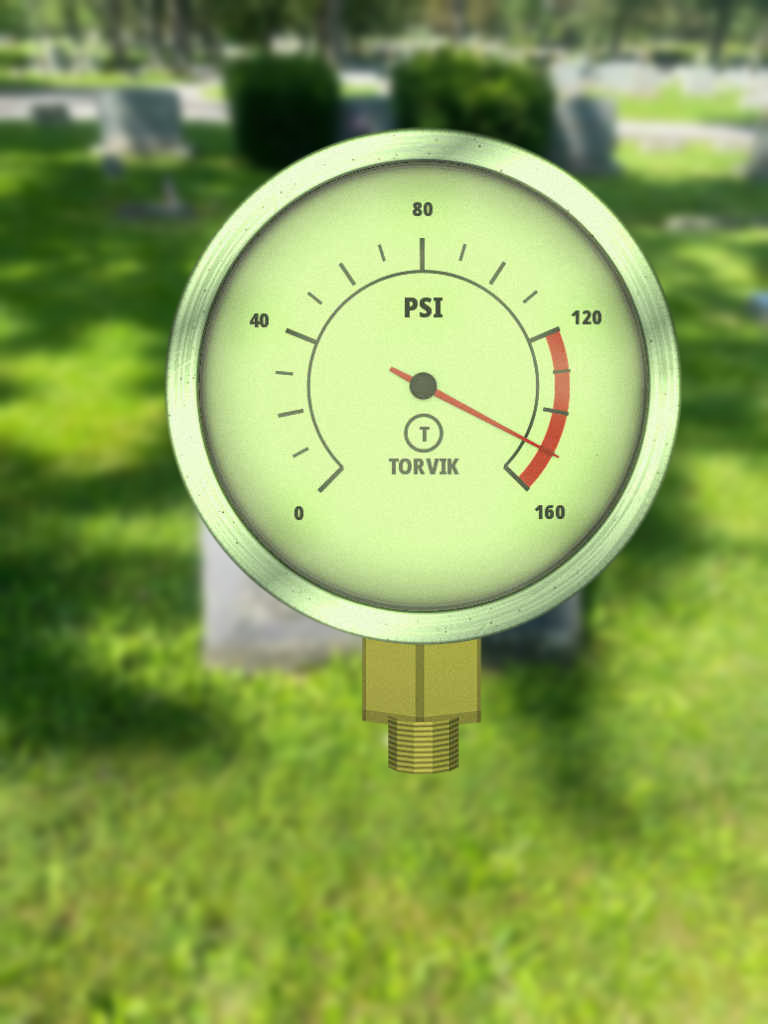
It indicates 150psi
